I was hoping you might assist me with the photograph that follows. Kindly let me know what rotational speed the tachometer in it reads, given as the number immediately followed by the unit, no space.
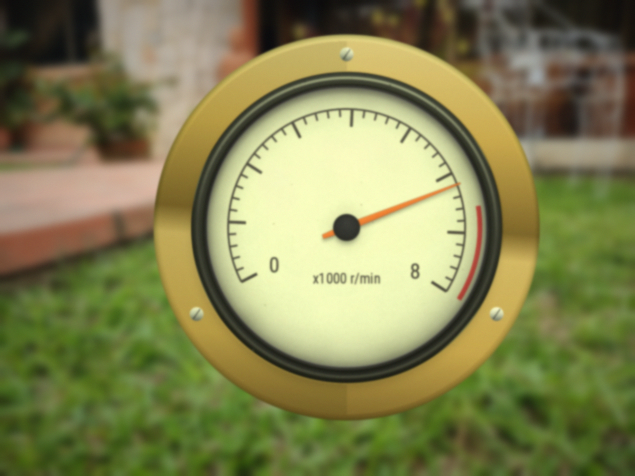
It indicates 6200rpm
